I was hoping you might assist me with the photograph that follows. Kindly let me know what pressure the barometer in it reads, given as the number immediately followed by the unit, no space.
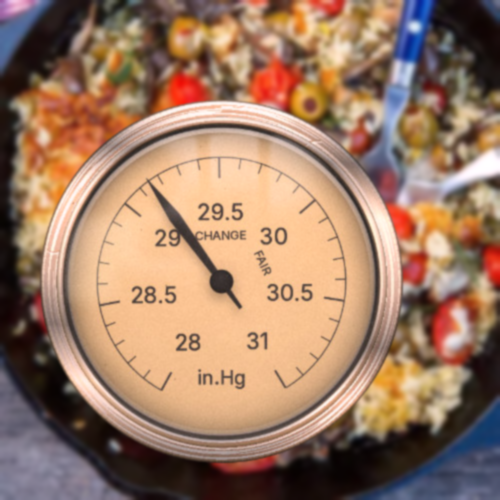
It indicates 29.15inHg
